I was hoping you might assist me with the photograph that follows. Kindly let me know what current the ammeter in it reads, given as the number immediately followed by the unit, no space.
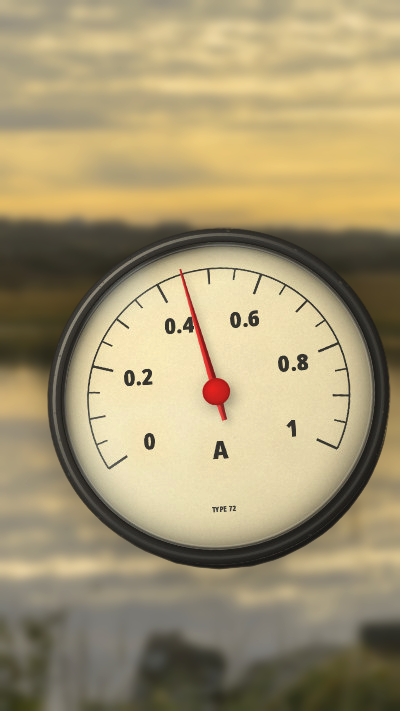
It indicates 0.45A
